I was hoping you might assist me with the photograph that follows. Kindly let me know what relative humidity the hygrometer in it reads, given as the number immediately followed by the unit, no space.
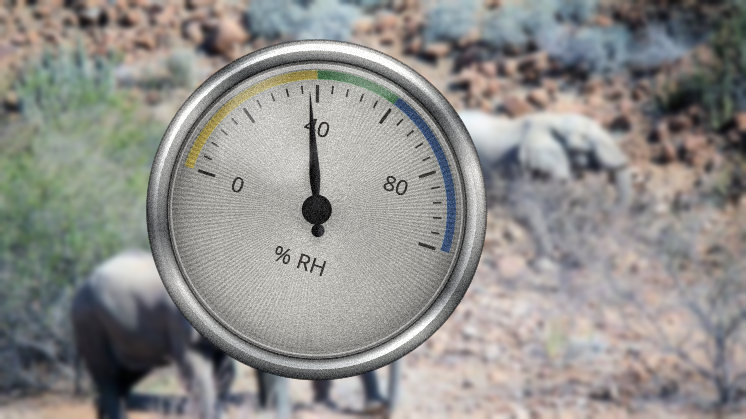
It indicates 38%
